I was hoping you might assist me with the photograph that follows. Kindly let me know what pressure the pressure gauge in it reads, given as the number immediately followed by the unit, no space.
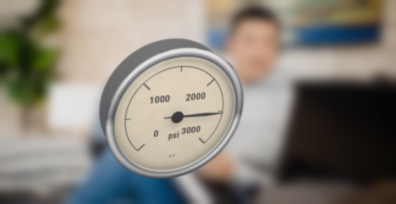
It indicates 2500psi
